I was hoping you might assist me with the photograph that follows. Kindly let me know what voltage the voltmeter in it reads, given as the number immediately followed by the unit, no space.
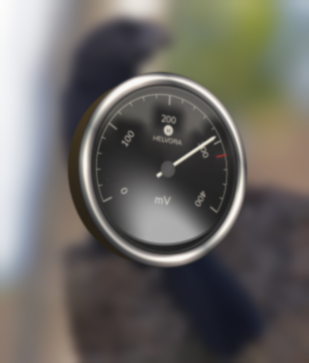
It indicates 290mV
